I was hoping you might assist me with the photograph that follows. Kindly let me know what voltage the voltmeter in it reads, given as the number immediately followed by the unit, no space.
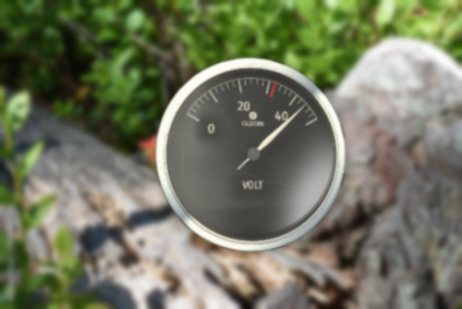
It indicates 44V
